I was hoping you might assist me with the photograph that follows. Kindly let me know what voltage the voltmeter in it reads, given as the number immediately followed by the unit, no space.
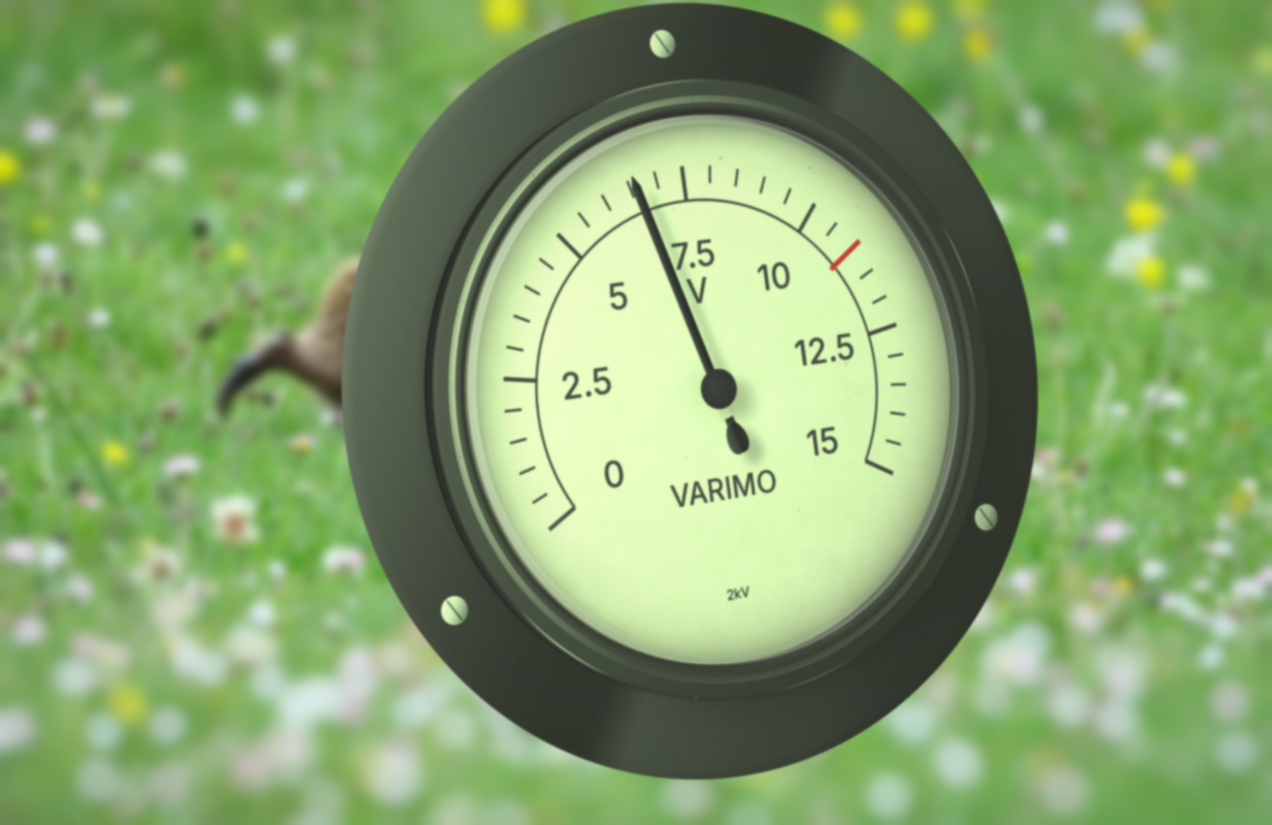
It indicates 6.5V
